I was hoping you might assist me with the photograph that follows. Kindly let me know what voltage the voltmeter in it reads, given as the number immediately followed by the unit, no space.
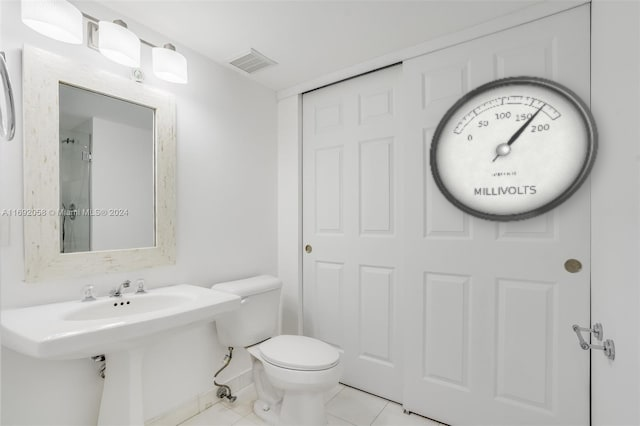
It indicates 170mV
